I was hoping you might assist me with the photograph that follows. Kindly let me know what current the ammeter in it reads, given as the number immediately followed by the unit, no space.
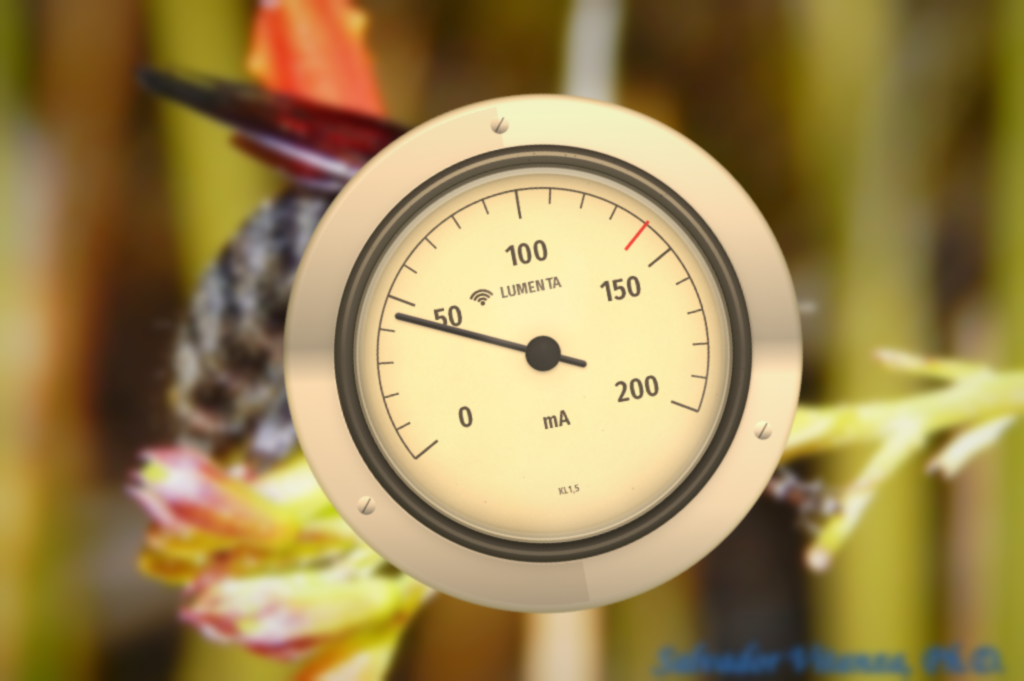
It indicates 45mA
